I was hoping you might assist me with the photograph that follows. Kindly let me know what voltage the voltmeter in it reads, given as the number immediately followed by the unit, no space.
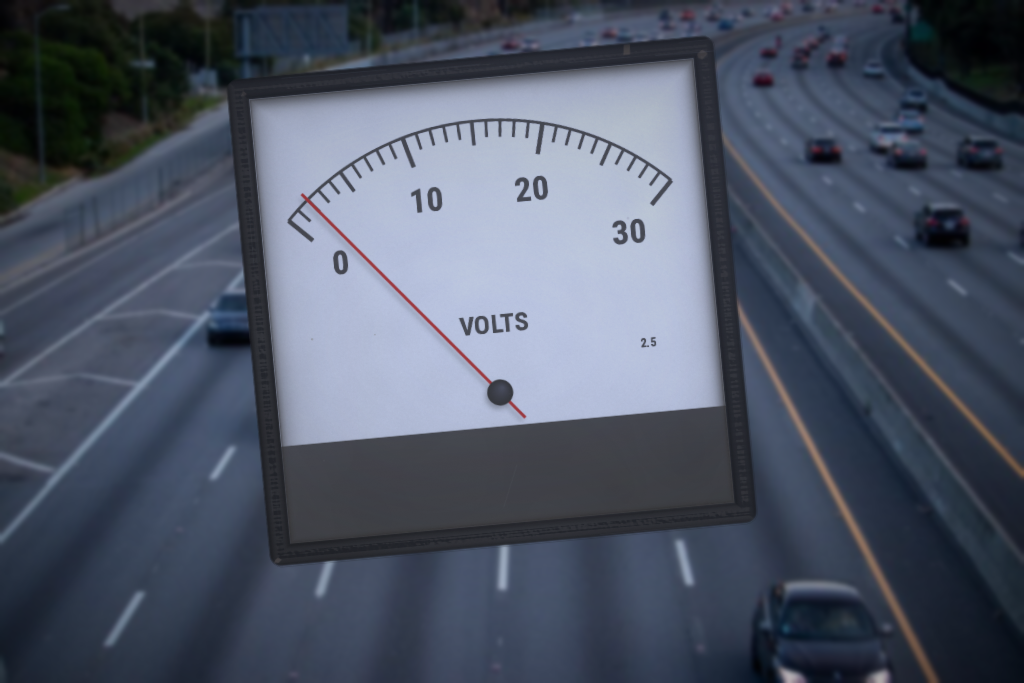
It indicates 2V
